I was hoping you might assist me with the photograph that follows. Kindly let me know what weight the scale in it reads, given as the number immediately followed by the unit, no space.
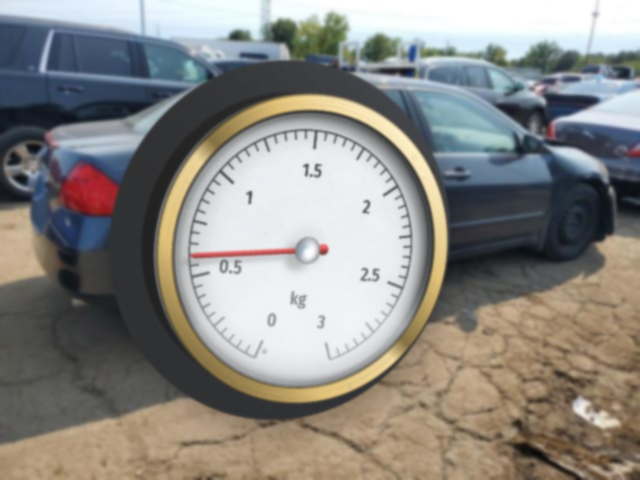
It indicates 0.6kg
